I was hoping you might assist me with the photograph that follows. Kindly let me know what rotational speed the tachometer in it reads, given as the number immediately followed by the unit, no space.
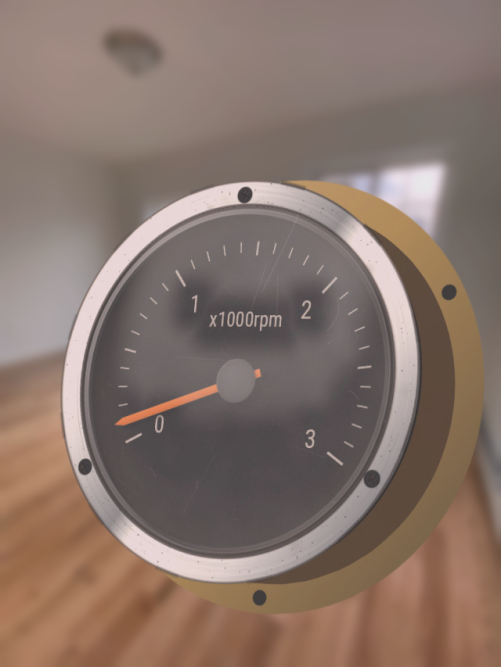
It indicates 100rpm
